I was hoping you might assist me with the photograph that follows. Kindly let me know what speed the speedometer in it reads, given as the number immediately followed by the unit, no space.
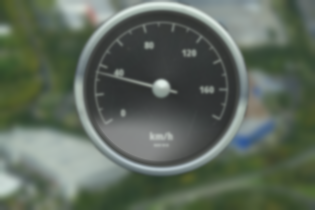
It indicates 35km/h
